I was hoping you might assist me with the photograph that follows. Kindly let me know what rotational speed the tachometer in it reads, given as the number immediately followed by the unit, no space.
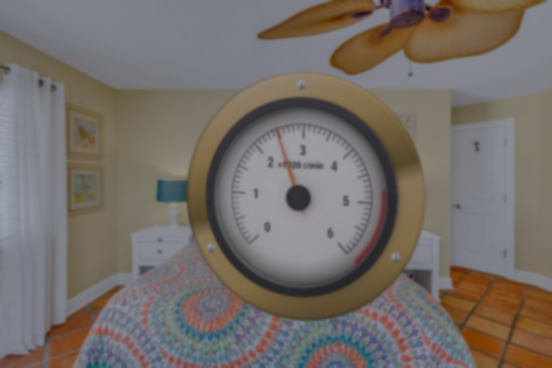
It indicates 2500rpm
